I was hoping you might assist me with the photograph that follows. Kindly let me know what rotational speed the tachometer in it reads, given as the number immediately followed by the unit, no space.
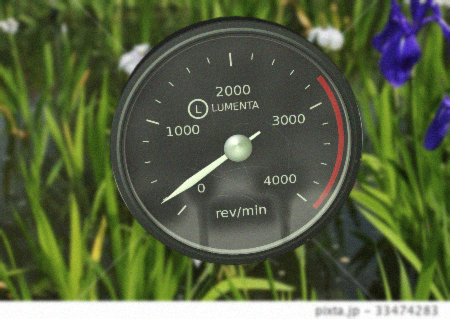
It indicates 200rpm
